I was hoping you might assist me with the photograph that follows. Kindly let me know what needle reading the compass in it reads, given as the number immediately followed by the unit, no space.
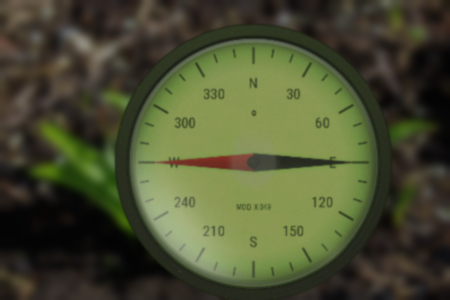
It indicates 270°
